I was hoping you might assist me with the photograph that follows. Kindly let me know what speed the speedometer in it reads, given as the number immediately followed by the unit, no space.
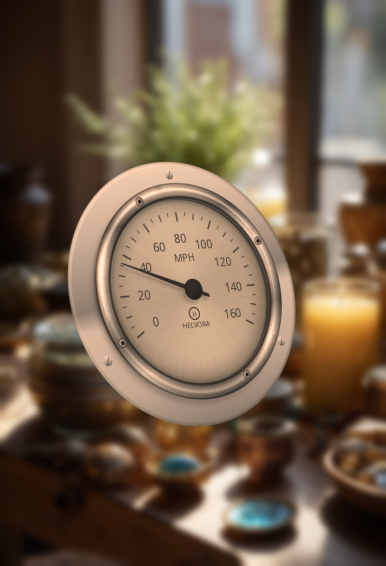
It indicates 35mph
